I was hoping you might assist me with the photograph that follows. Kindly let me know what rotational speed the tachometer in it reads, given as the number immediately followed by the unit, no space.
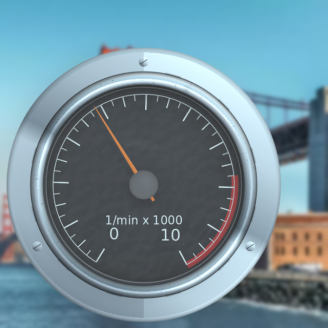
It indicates 3875rpm
